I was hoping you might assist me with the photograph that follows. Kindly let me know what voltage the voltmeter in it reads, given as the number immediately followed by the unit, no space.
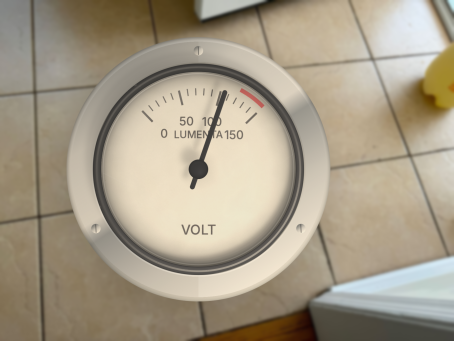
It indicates 105V
